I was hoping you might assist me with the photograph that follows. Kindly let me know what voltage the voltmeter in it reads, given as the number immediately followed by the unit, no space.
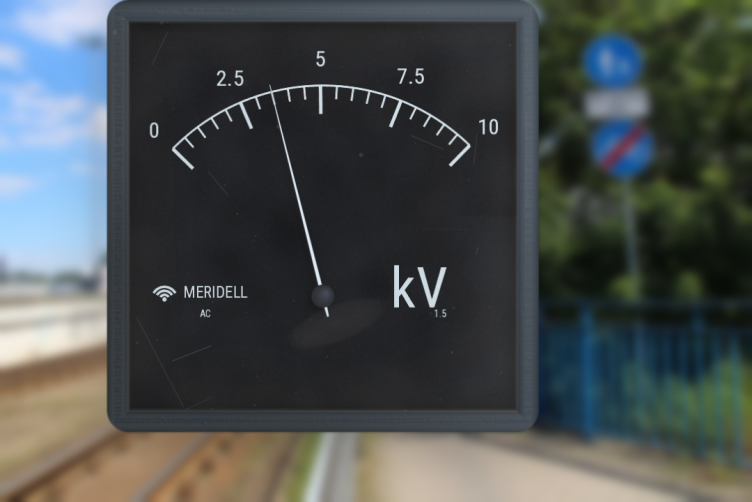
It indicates 3.5kV
